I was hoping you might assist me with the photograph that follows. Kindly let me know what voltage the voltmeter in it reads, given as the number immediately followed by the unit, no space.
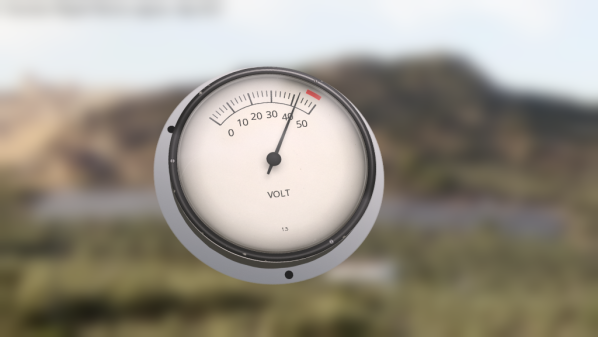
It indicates 42V
